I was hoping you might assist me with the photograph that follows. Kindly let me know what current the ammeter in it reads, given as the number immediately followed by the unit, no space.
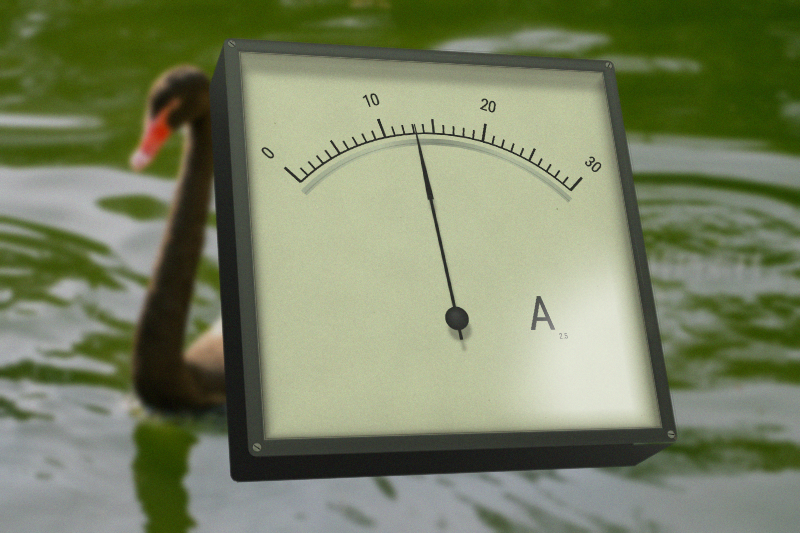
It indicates 13A
